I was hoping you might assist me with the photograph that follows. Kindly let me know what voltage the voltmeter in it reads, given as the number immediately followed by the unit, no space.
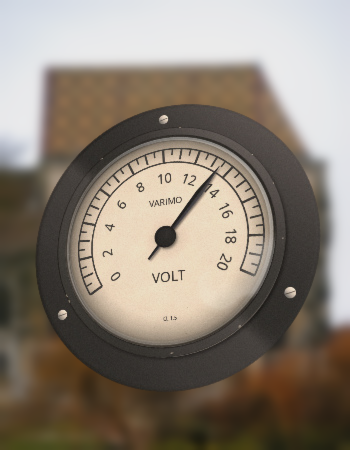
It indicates 13.5V
